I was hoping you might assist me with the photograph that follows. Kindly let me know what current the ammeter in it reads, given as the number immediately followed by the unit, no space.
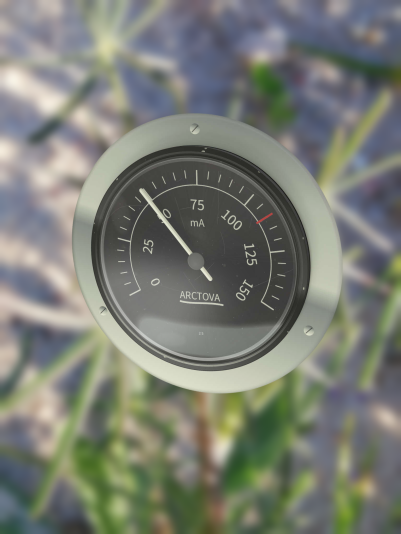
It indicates 50mA
